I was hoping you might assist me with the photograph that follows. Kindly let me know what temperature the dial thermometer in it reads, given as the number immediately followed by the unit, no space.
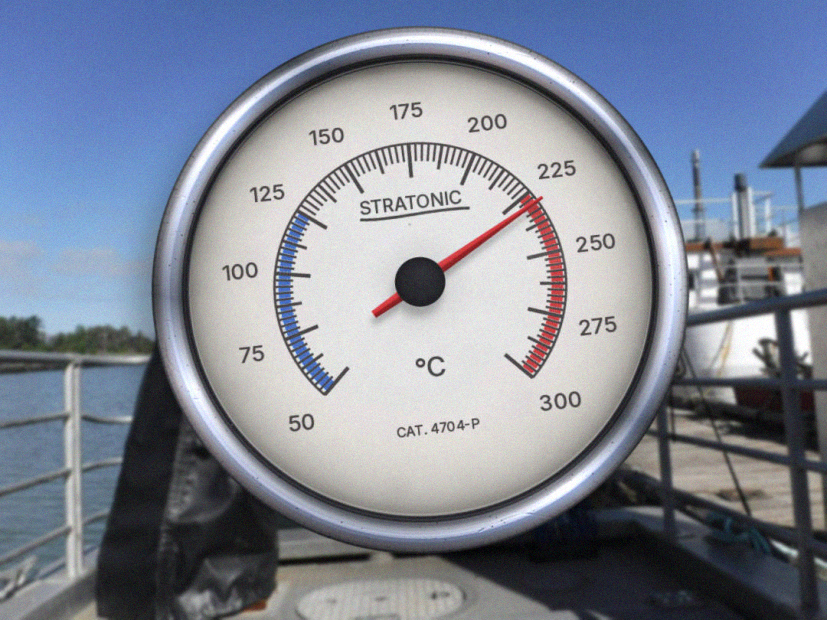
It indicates 230°C
